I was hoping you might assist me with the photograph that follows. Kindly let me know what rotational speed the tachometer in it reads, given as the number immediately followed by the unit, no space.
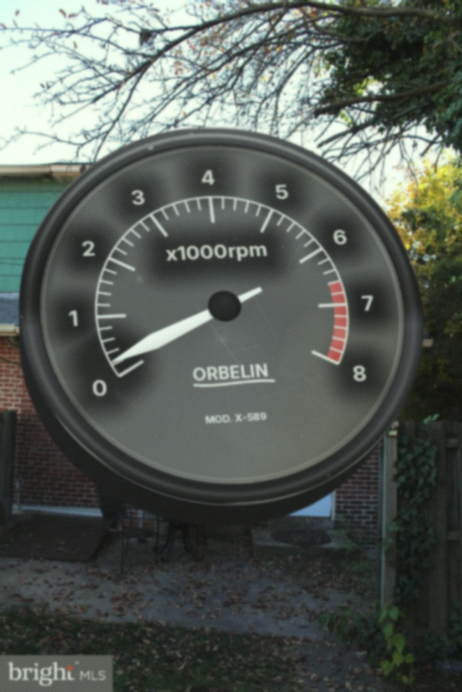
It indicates 200rpm
